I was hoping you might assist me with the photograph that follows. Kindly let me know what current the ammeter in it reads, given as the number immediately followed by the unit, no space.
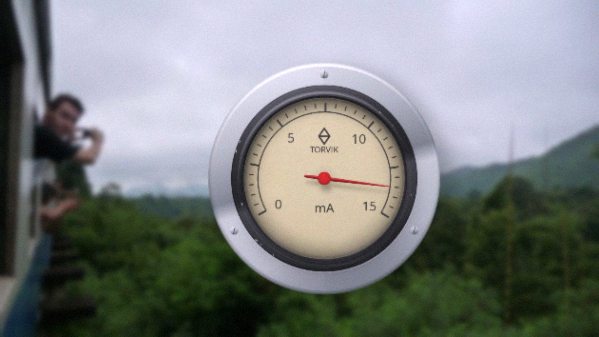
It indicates 13.5mA
